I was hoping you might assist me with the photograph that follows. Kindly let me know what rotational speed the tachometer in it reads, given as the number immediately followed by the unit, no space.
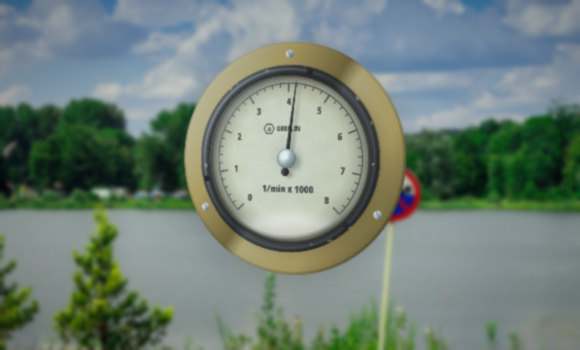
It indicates 4200rpm
